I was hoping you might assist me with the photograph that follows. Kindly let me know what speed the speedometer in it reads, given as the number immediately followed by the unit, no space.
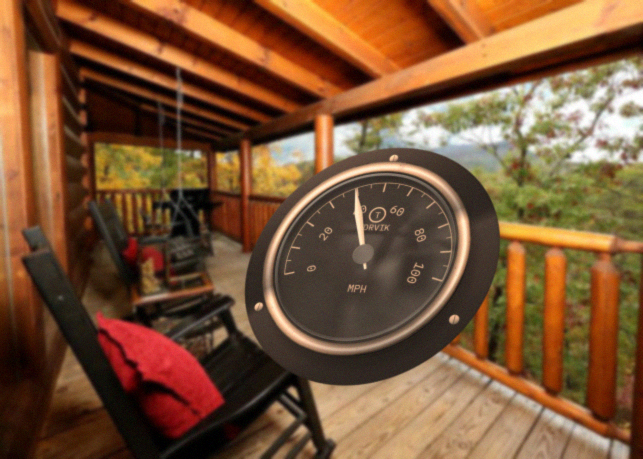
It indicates 40mph
